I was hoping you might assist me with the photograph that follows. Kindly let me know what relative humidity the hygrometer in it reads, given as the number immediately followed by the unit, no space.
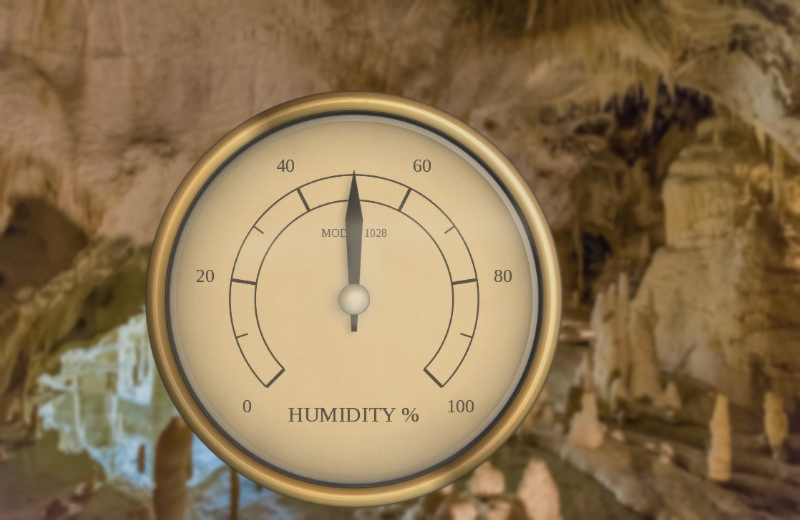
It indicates 50%
